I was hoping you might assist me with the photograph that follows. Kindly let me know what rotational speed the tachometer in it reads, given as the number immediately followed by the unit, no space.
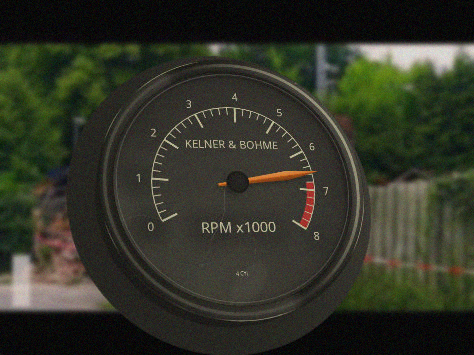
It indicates 6600rpm
